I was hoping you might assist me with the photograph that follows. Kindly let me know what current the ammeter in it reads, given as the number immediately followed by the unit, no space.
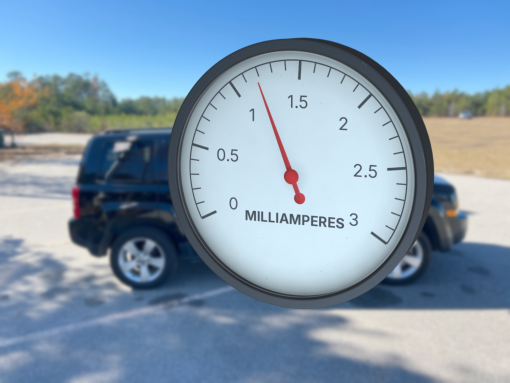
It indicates 1.2mA
